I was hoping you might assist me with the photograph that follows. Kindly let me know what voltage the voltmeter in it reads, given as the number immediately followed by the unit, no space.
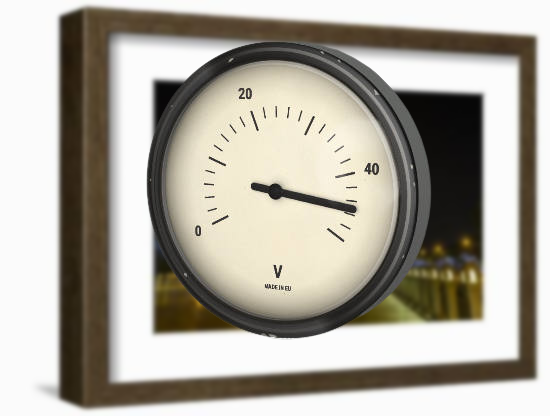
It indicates 45V
